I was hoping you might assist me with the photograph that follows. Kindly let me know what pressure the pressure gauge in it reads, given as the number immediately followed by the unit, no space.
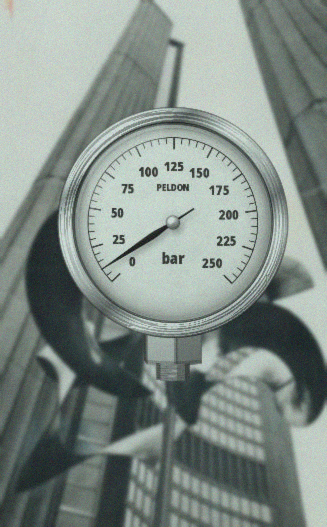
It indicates 10bar
